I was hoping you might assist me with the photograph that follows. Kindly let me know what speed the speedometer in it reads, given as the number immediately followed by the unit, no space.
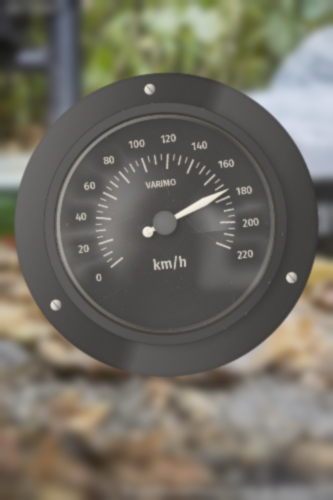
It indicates 175km/h
